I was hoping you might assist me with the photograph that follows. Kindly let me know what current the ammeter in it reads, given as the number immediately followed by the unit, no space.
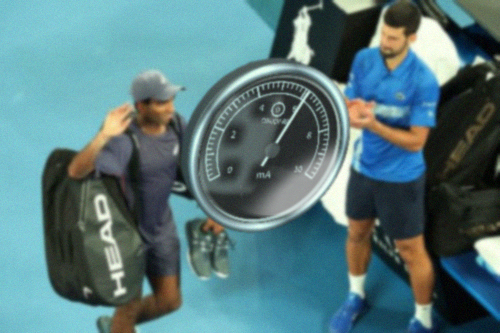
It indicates 6mA
